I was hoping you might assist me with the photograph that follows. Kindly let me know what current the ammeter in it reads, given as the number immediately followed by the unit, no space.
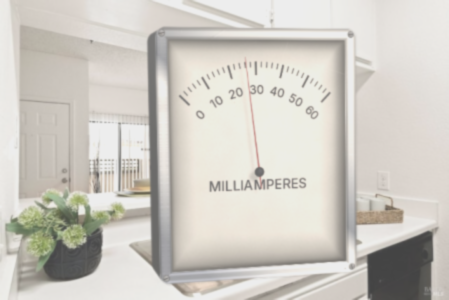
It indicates 26mA
